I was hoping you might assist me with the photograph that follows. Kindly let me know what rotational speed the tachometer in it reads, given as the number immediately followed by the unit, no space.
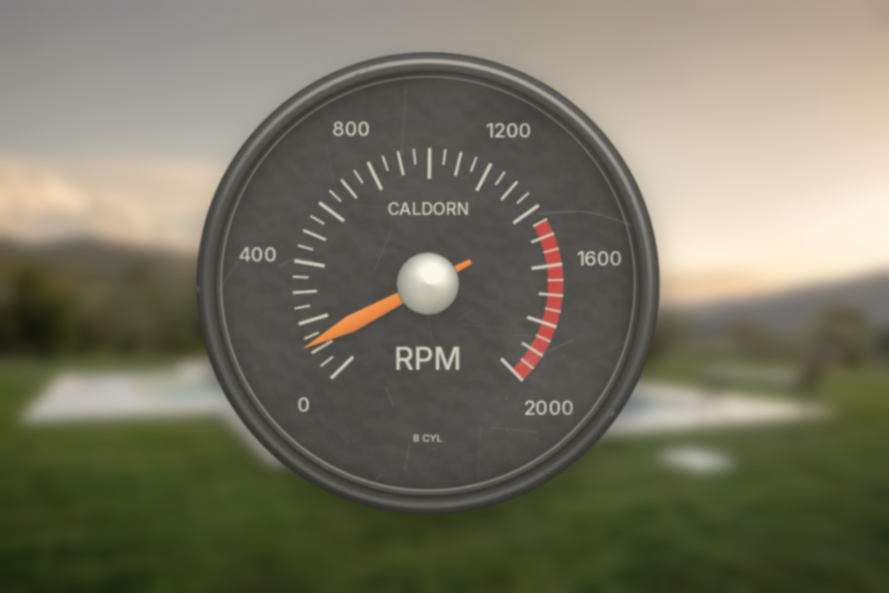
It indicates 125rpm
